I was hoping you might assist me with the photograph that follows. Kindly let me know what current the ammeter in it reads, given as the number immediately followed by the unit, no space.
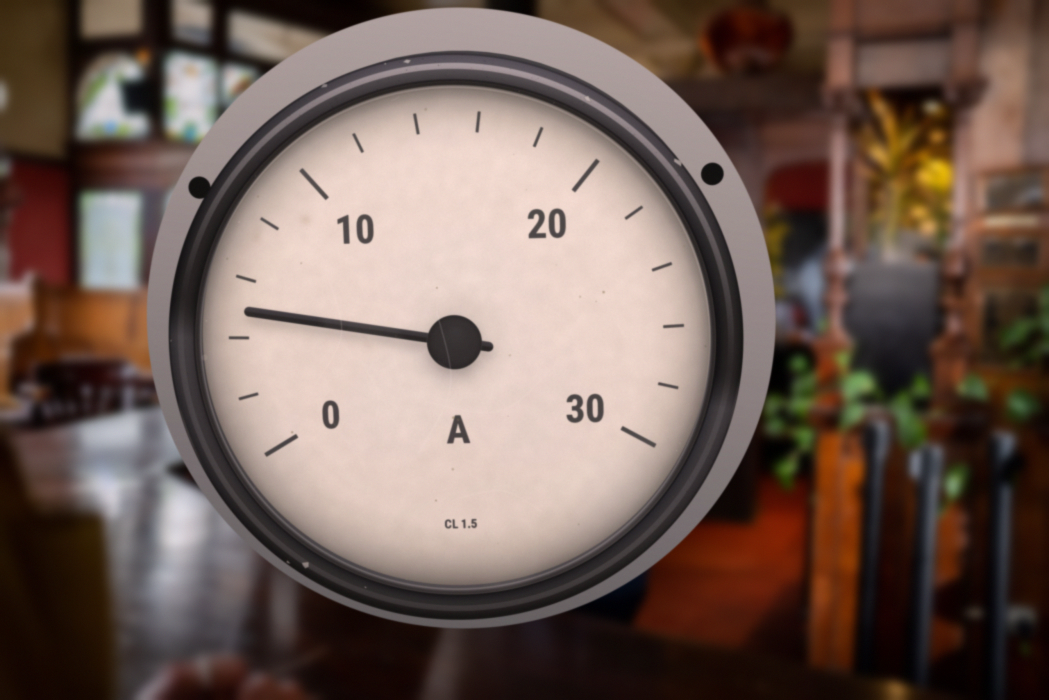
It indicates 5A
